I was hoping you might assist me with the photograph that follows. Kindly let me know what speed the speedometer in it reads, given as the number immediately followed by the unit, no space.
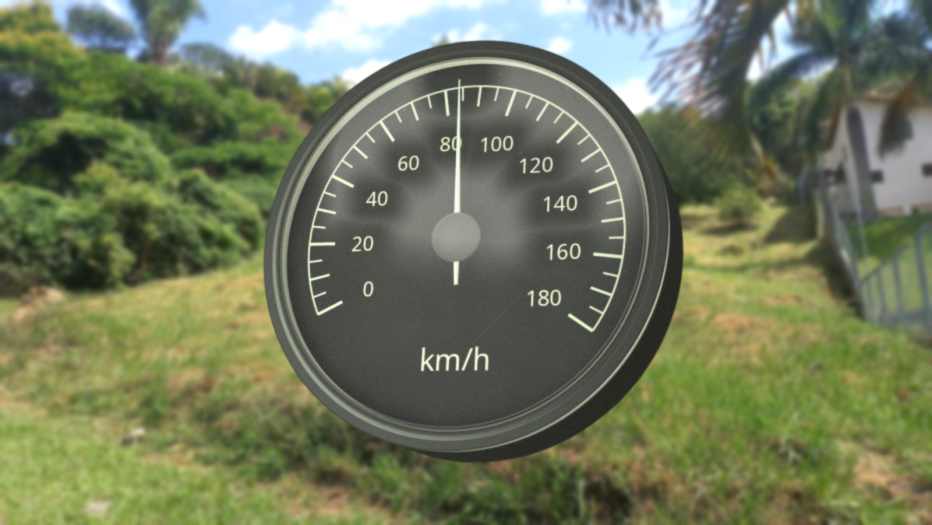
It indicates 85km/h
